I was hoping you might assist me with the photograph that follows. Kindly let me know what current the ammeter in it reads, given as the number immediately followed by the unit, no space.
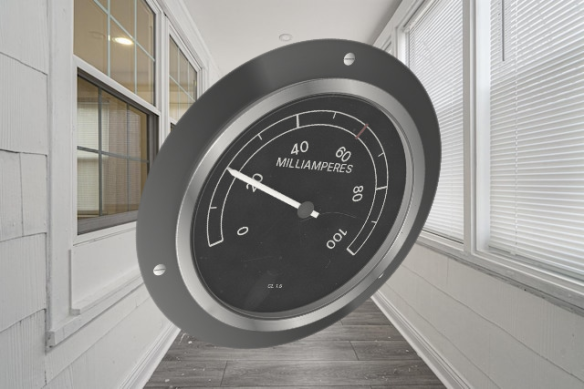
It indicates 20mA
